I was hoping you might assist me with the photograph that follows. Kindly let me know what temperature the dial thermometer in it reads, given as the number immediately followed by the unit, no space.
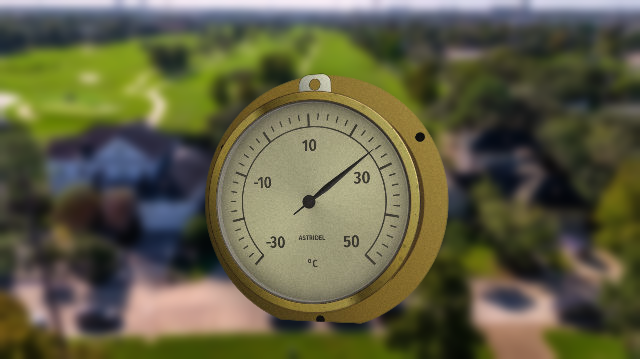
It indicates 26°C
